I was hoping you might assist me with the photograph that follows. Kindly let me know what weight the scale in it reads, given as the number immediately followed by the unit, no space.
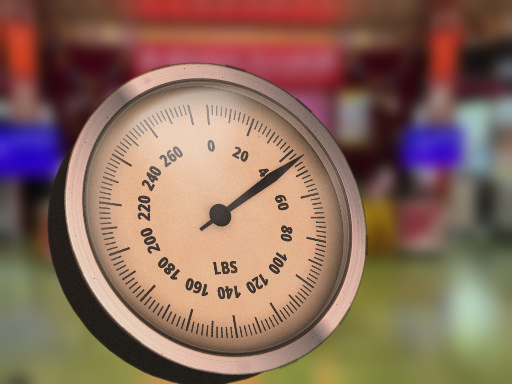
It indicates 44lb
